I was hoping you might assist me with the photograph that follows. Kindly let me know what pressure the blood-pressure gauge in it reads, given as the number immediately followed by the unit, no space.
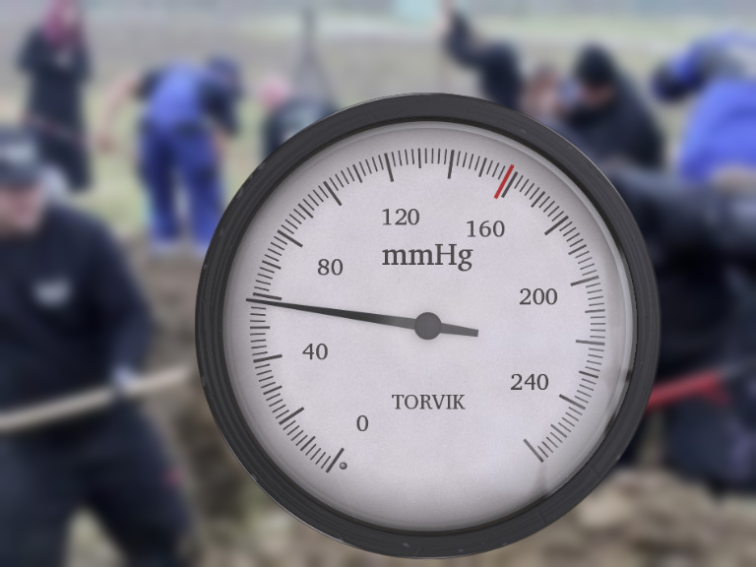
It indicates 58mmHg
